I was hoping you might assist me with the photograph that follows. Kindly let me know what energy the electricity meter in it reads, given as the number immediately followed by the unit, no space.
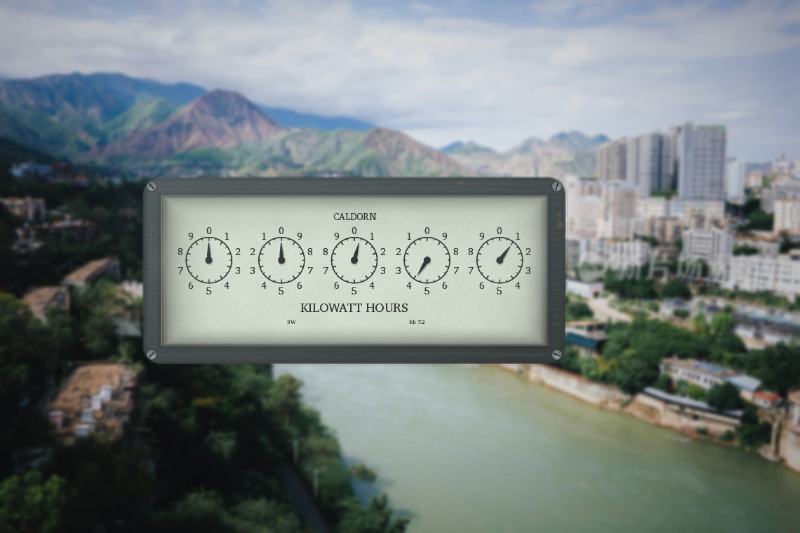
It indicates 41kWh
